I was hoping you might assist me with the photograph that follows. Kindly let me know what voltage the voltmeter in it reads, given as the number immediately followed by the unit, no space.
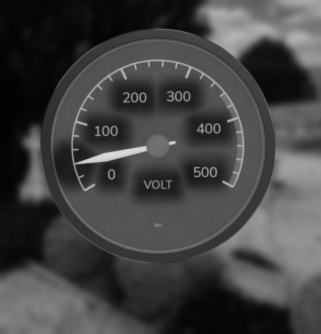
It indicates 40V
